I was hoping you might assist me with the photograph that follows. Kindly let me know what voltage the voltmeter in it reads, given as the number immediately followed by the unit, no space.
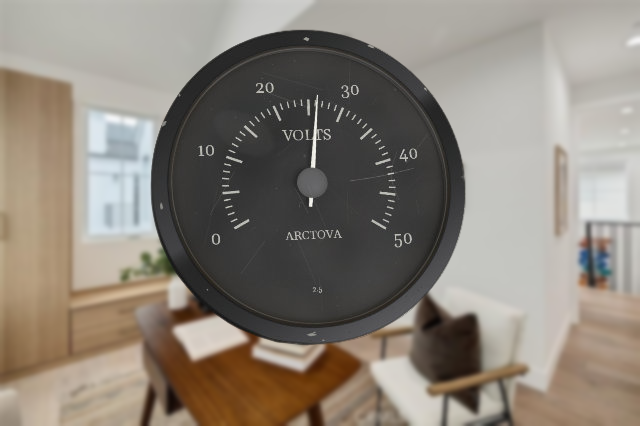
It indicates 26V
